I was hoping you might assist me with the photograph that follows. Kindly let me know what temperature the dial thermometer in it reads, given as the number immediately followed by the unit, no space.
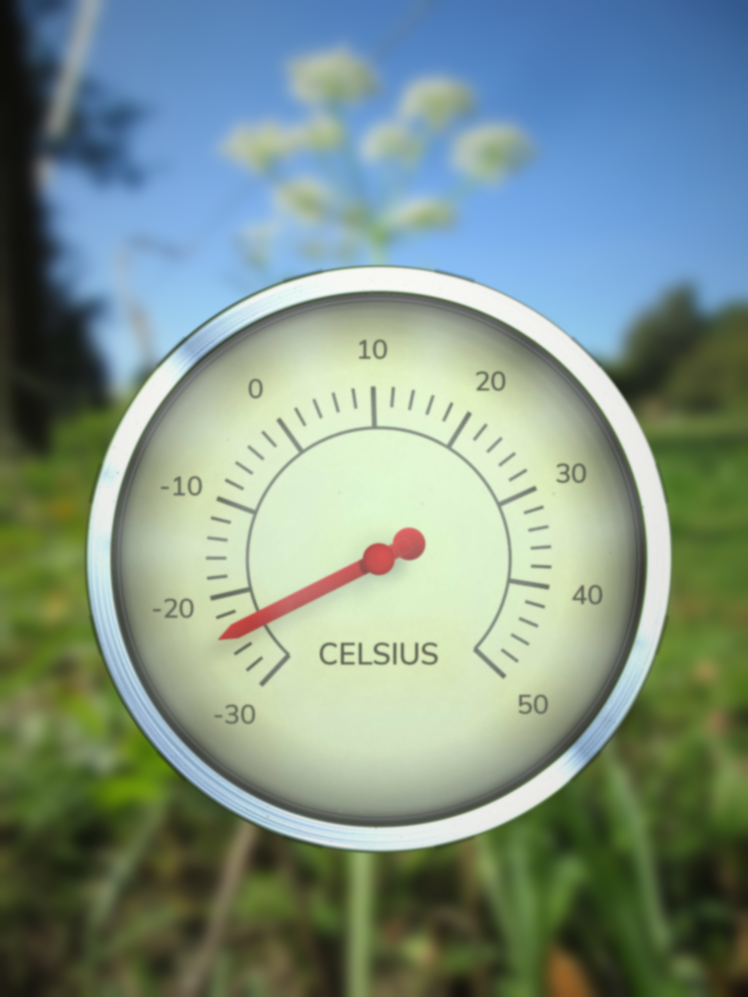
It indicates -24°C
